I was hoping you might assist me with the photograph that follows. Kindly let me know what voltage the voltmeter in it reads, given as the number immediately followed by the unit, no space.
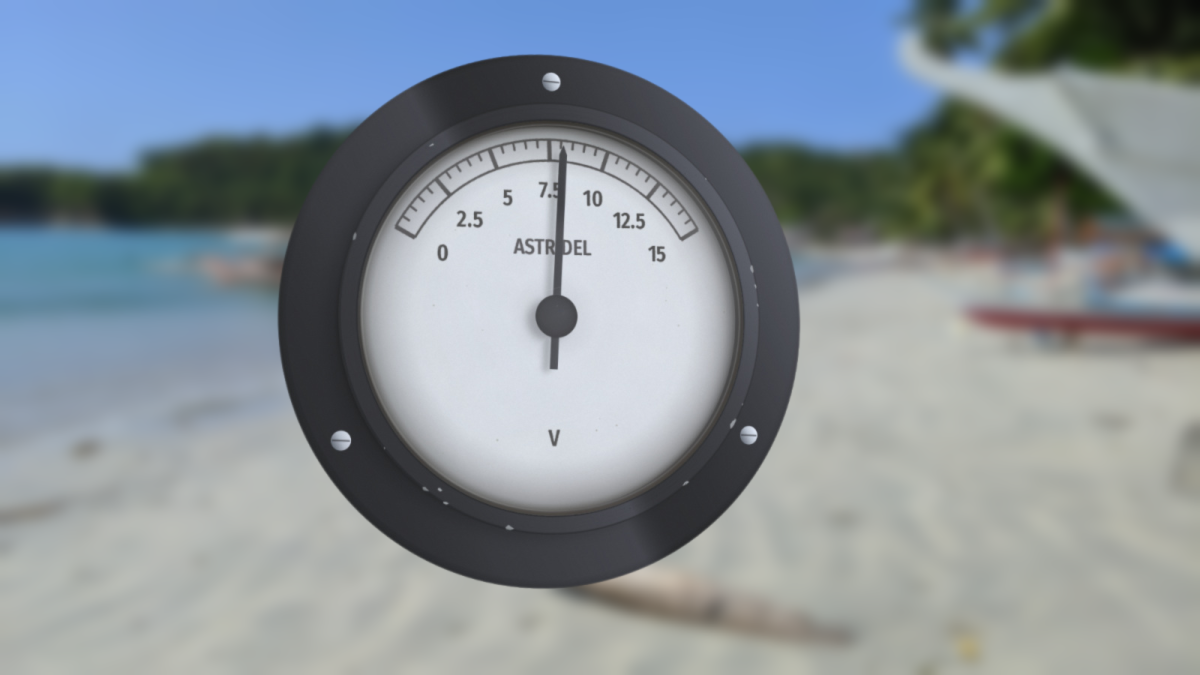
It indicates 8V
